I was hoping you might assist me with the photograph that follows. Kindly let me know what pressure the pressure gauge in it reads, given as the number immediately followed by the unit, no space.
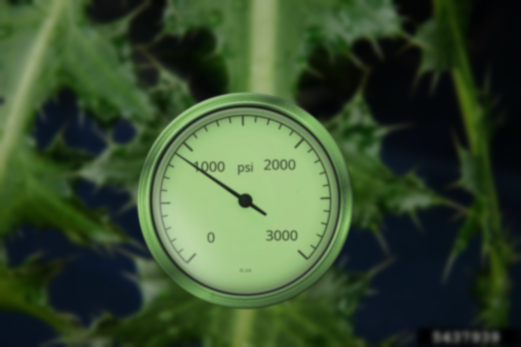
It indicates 900psi
